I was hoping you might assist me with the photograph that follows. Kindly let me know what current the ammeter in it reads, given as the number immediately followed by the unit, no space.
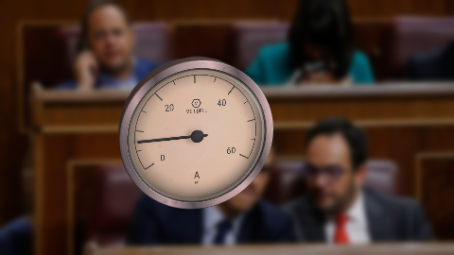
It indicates 7.5A
